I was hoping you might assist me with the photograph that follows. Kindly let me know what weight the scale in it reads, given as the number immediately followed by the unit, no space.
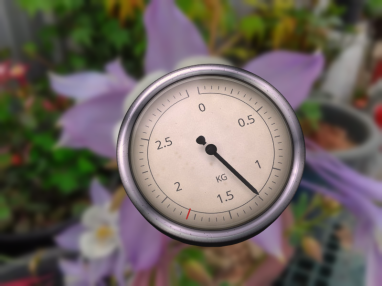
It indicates 1.25kg
